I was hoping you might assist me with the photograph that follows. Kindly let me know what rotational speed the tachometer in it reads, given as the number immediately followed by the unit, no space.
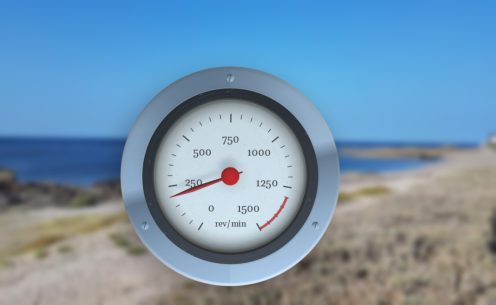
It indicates 200rpm
